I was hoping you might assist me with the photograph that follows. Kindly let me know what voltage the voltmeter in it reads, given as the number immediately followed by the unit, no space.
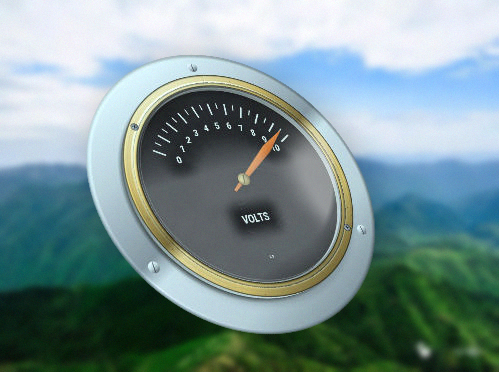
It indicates 9.5V
